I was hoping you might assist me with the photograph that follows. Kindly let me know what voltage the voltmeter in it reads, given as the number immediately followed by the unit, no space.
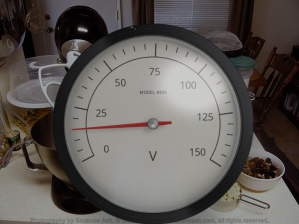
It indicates 15V
